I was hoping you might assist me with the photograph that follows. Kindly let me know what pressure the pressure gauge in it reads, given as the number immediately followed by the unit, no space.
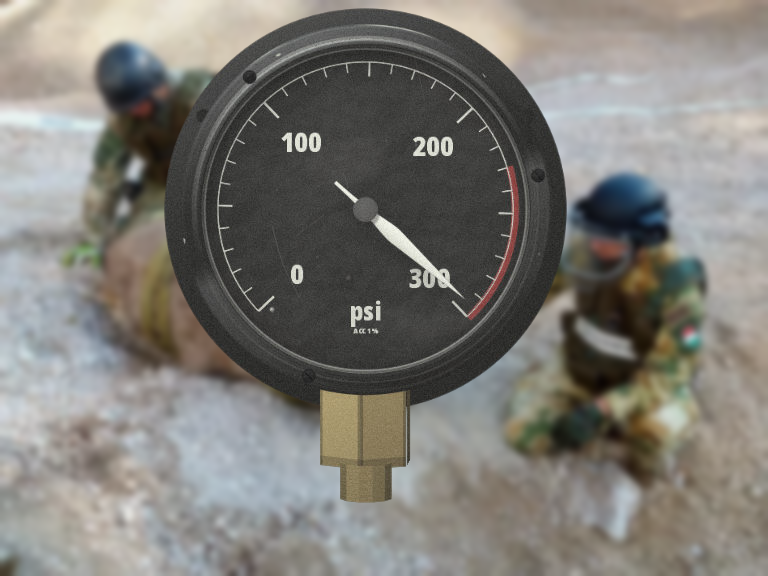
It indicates 295psi
